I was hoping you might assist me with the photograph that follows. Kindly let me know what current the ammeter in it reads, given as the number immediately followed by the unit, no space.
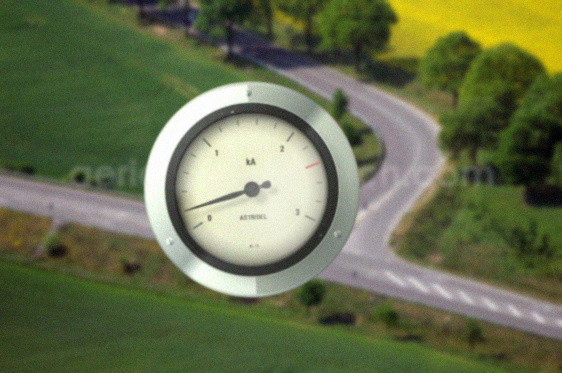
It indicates 0.2kA
